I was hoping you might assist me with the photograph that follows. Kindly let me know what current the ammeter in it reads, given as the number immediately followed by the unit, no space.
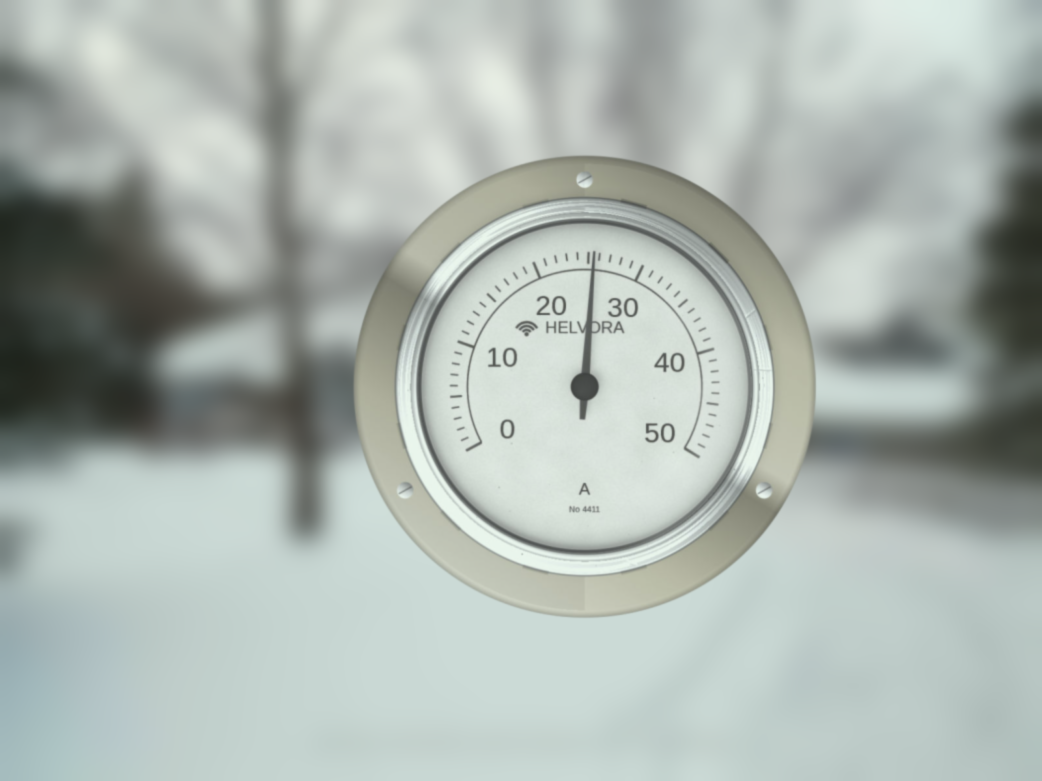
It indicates 25.5A
